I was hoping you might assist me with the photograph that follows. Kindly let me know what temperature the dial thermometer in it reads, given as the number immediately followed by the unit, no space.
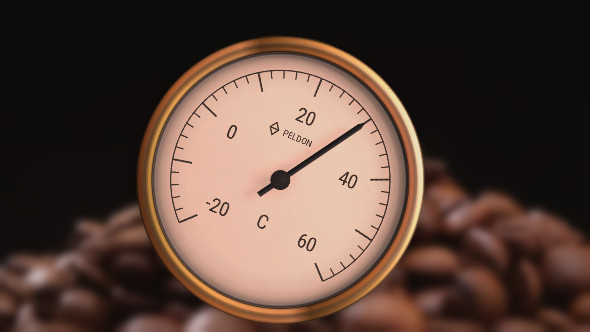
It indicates 30°C
